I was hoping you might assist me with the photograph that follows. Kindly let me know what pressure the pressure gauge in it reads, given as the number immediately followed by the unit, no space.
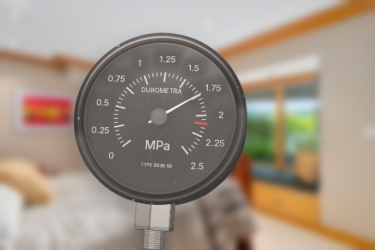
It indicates 1.75MPa
